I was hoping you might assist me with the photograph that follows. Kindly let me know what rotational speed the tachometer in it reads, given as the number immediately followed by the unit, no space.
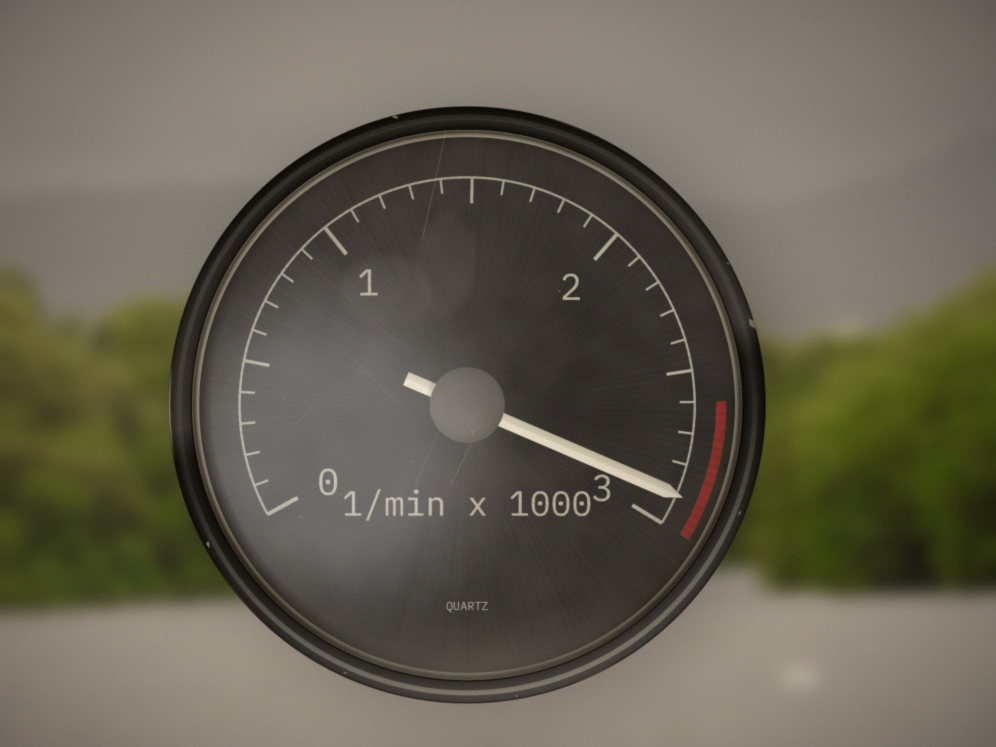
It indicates 2900rpm
